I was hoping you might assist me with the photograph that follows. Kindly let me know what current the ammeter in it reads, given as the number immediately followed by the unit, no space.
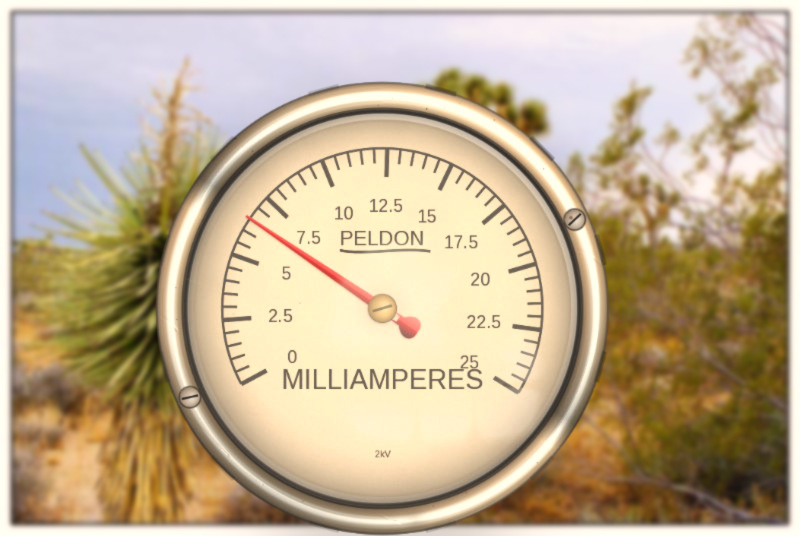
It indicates 6.5mA
